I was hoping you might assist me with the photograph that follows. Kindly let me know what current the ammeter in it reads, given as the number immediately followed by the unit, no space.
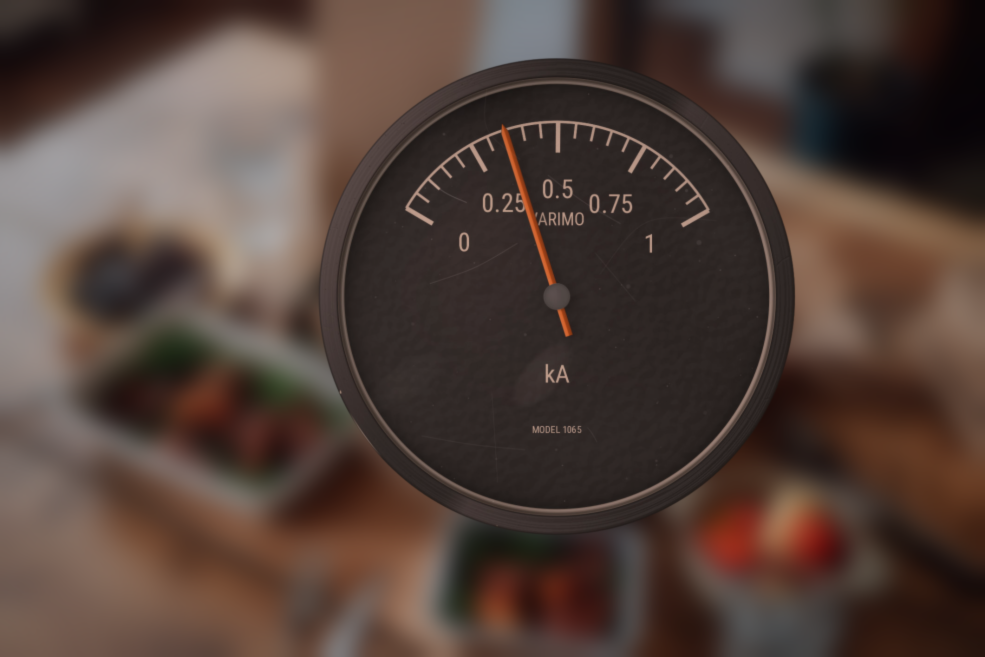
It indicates 0.35kA
